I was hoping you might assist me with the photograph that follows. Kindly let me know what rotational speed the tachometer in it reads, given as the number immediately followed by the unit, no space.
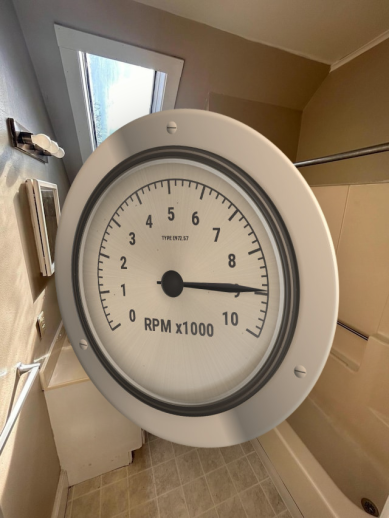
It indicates 8900rpm
